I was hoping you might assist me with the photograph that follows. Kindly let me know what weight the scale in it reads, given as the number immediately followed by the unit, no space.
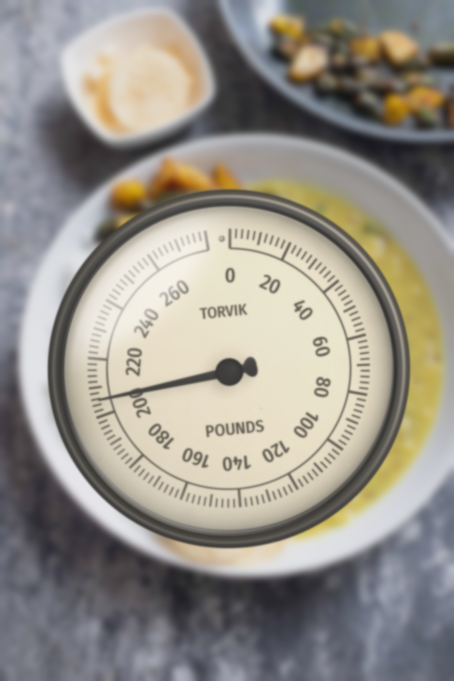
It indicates 206lb
